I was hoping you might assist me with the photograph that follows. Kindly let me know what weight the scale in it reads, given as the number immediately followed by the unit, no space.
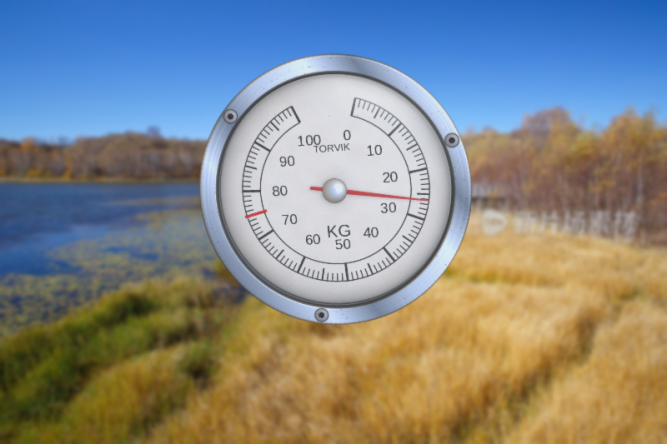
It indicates 26kg
